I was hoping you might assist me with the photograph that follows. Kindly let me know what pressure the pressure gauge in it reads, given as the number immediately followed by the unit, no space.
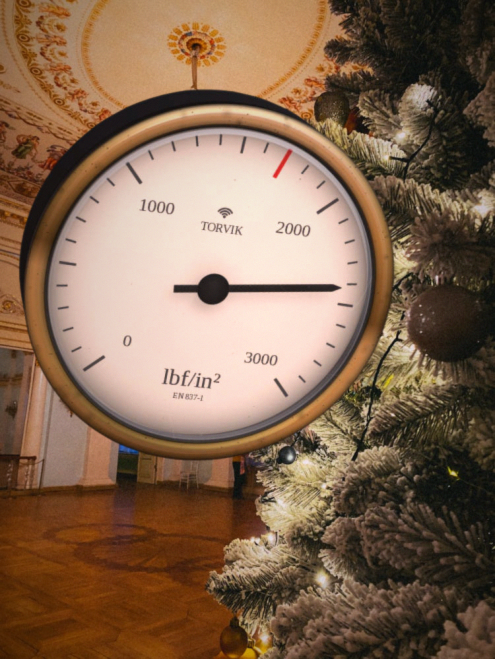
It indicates 2400psi
